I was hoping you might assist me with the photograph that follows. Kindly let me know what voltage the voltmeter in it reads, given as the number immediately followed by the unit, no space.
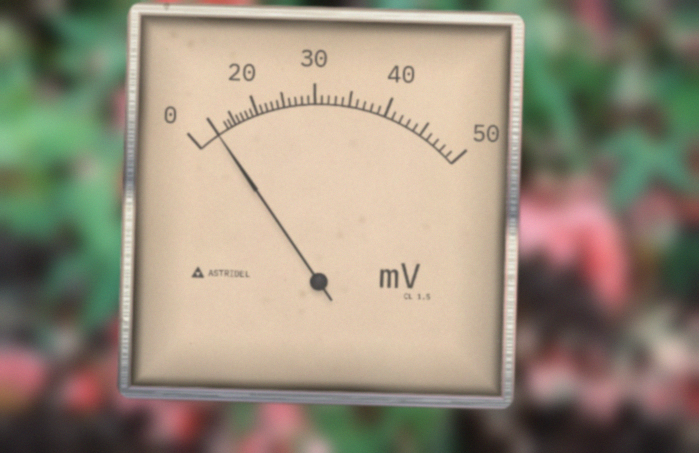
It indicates 10mV
